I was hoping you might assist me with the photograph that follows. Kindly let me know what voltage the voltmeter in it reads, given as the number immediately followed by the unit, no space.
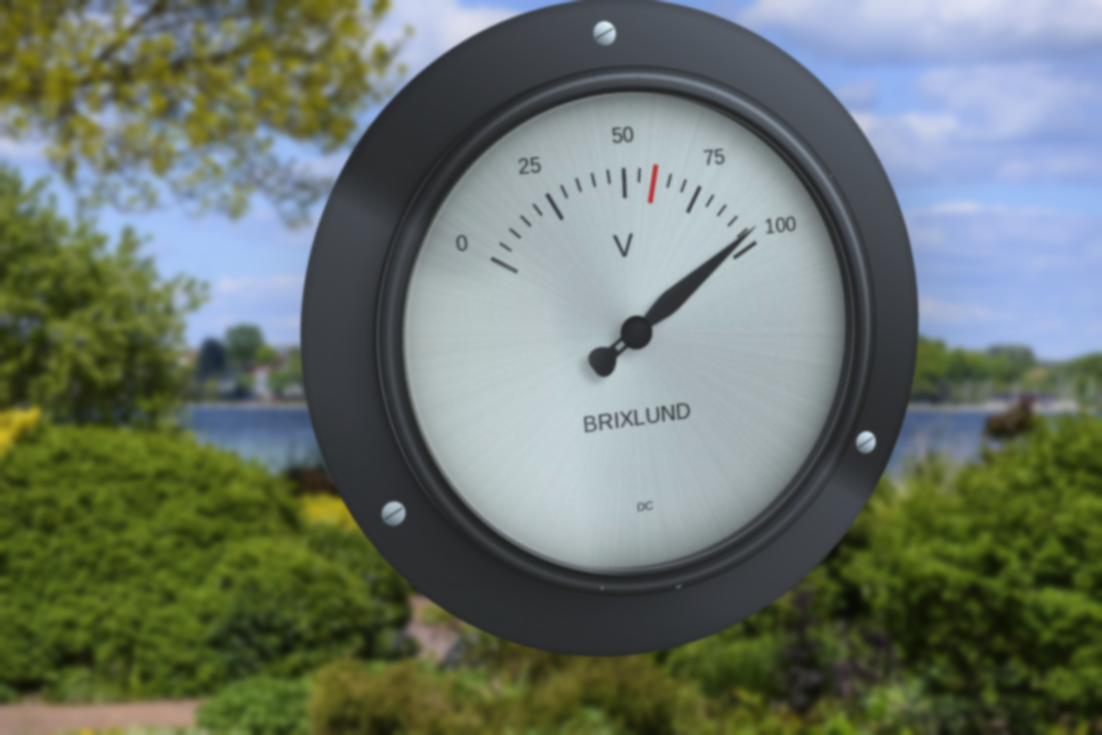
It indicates 95V
